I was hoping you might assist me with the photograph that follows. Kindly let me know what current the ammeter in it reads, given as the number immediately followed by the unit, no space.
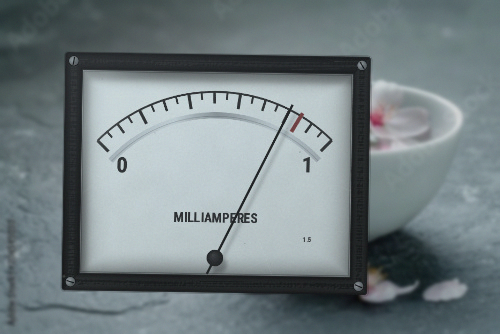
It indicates 0.8mA
